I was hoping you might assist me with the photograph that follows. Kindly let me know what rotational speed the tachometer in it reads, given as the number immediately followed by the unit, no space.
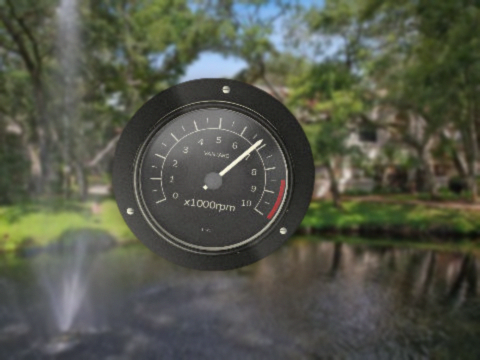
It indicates 6750rpm
